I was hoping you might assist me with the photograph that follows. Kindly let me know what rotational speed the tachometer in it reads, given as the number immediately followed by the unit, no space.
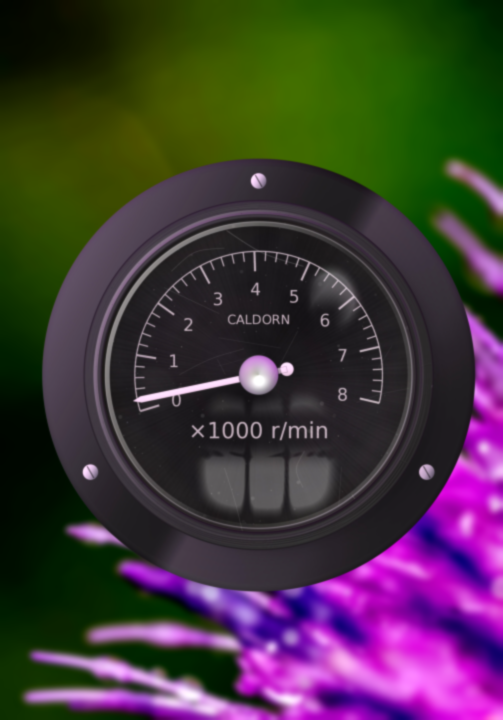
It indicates 200rpm
